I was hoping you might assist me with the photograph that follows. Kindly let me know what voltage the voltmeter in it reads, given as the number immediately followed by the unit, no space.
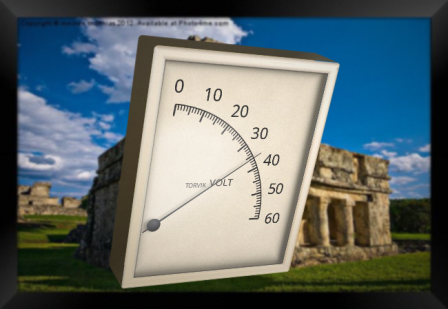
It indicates 35V
